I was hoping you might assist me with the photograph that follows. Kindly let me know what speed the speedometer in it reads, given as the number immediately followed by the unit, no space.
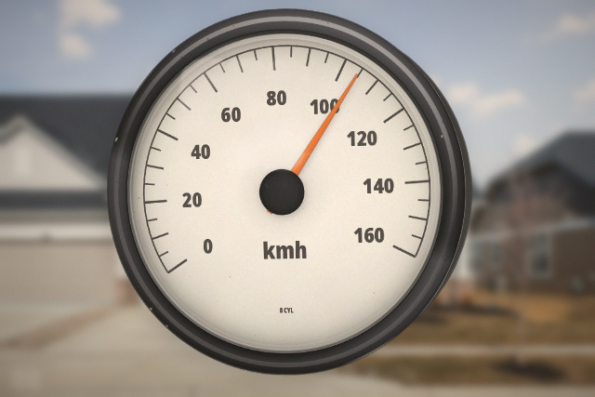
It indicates 105km/h
